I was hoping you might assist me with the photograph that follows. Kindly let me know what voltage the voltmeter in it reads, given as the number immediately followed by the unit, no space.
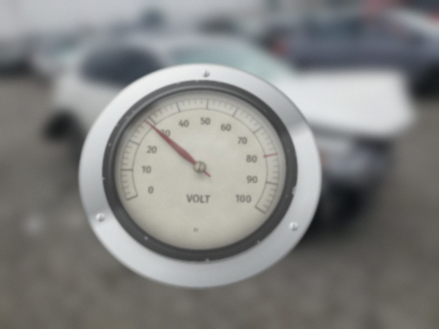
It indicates 28V
